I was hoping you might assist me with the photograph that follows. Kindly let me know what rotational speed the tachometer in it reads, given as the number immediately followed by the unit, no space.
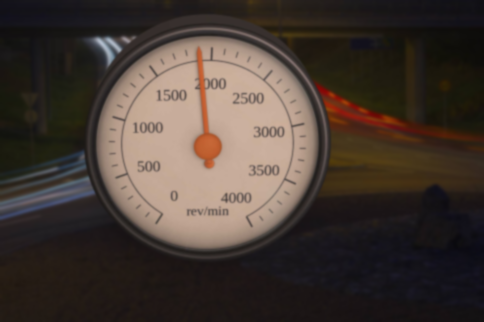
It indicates 1900rpm
